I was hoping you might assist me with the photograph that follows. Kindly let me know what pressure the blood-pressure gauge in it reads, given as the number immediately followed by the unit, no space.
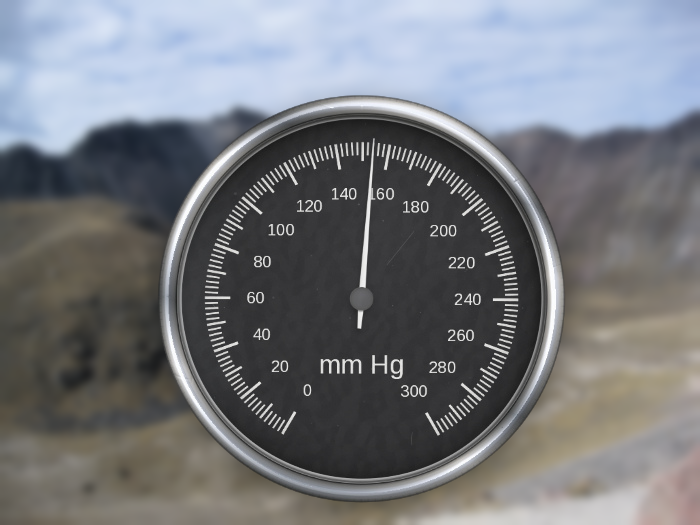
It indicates 154mmHg
